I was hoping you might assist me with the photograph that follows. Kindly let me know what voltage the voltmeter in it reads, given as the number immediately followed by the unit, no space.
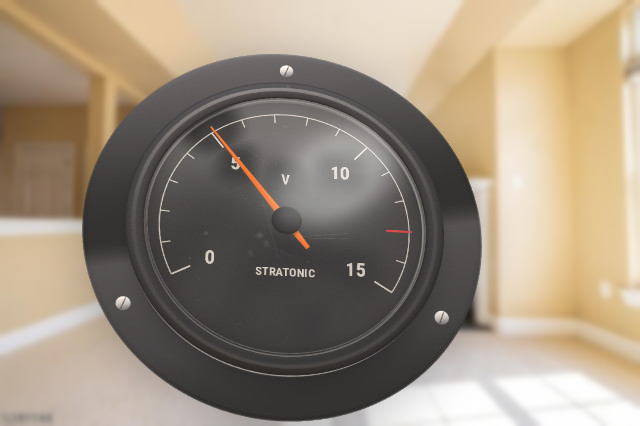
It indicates 5V
